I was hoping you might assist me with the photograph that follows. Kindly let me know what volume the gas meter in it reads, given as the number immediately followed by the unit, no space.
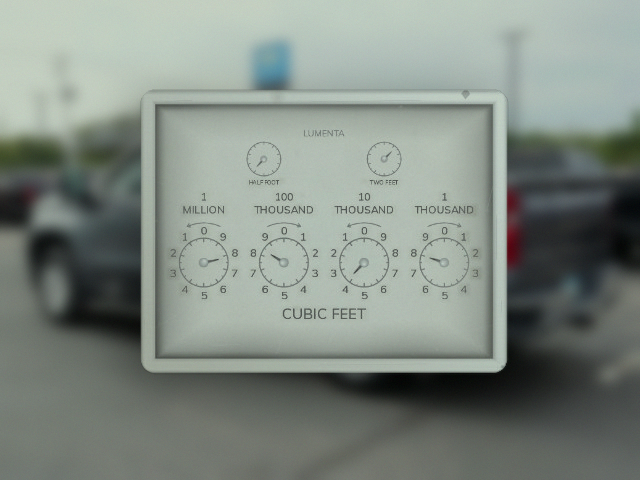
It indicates 783800ft³
